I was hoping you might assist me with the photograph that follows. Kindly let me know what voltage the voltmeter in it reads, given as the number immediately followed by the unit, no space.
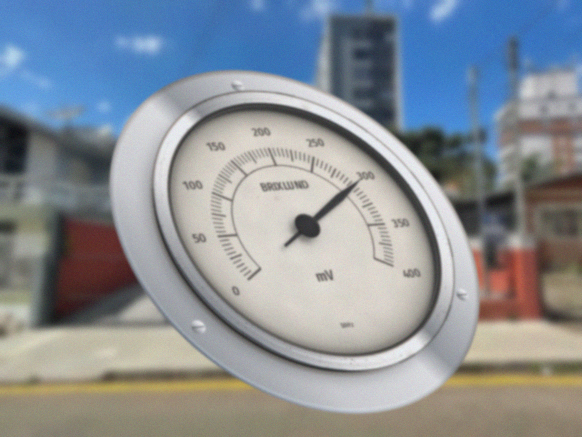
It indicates 300mV
